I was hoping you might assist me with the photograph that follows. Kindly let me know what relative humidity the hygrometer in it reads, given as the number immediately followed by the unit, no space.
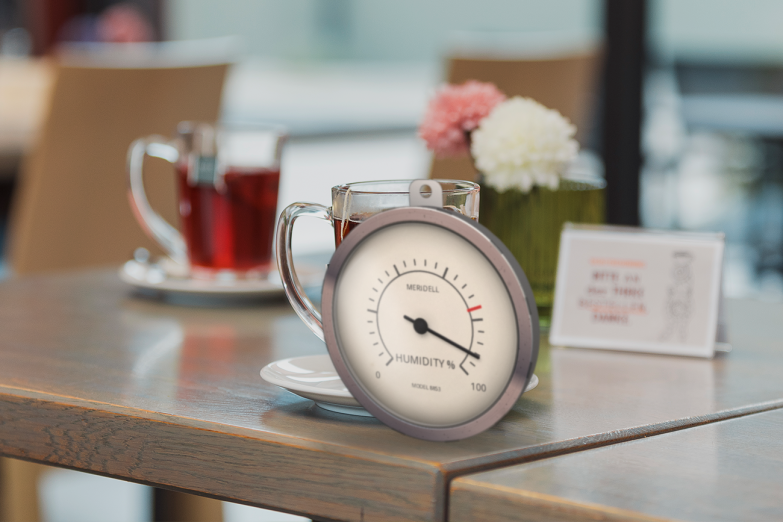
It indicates 92%
